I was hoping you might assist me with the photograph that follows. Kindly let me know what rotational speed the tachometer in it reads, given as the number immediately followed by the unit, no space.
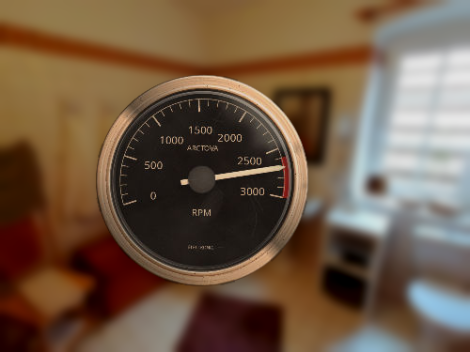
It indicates 2700rpm
